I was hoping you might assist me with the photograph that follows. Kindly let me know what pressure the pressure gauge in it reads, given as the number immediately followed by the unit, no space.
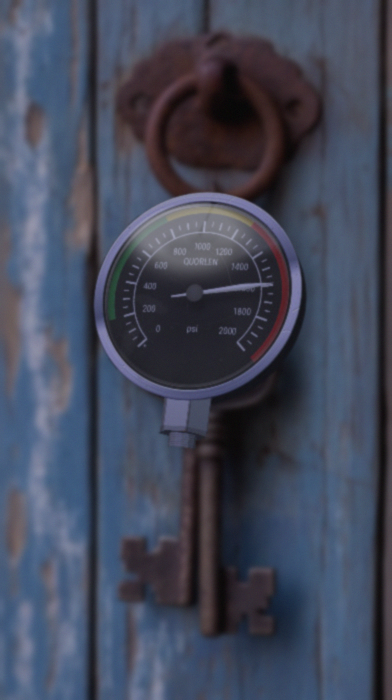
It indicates 1600psi
